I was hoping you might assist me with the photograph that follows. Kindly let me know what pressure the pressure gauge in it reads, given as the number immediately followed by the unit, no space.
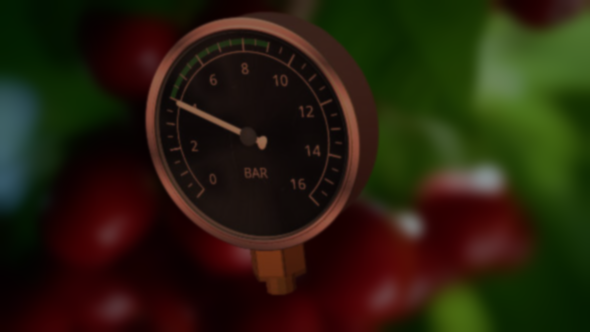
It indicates 4bar
